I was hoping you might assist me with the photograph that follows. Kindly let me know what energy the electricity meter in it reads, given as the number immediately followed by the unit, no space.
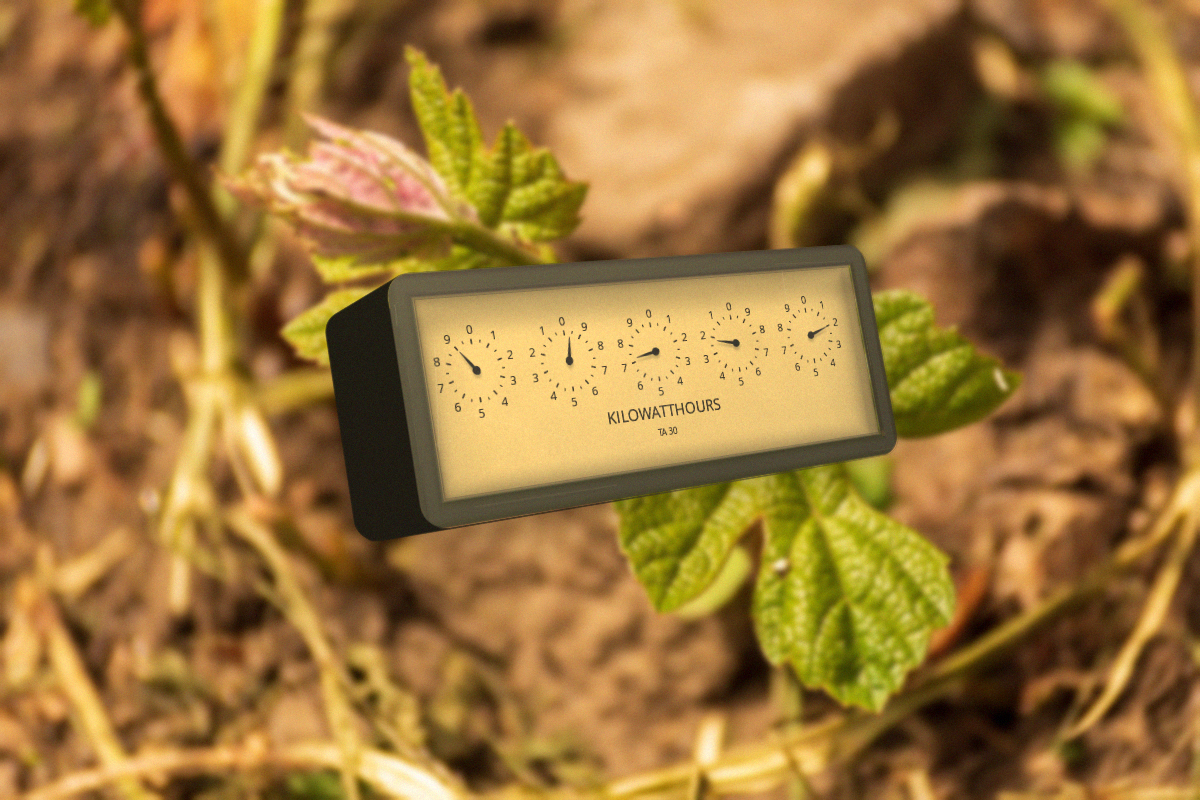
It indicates 89722kWh
